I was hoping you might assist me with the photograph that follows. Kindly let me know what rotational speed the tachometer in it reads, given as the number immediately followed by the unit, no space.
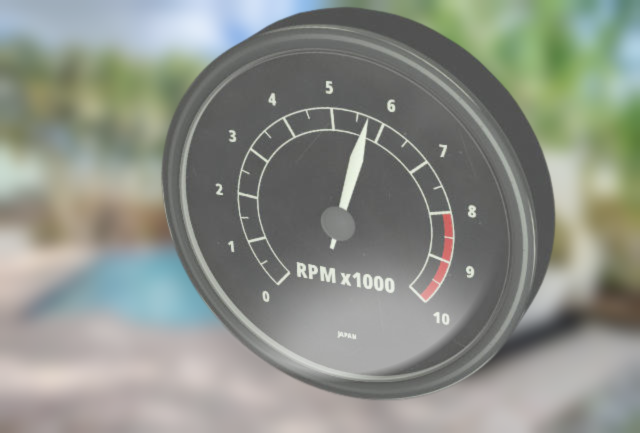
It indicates 5750rpm
